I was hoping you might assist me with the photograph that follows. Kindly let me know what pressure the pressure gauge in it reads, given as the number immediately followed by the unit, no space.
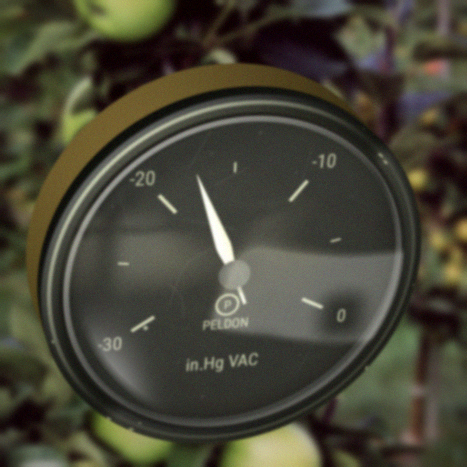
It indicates -17.5inHg
